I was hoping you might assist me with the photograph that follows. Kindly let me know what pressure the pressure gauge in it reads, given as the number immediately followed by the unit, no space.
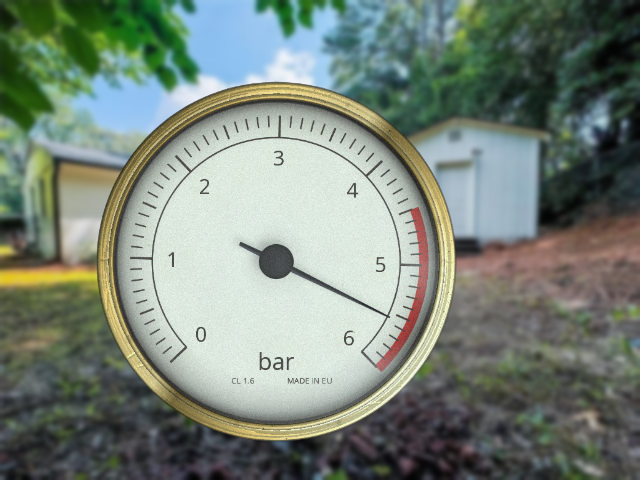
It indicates 5.55bar
